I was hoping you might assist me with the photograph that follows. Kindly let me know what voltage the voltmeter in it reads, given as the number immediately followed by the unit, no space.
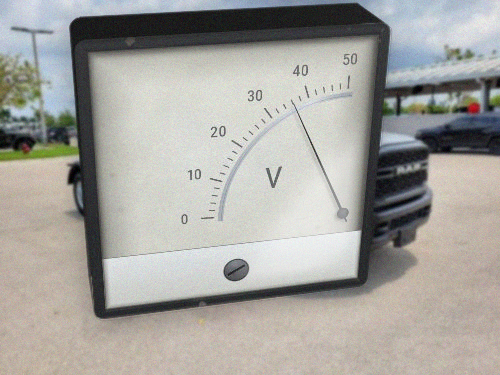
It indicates 36V
